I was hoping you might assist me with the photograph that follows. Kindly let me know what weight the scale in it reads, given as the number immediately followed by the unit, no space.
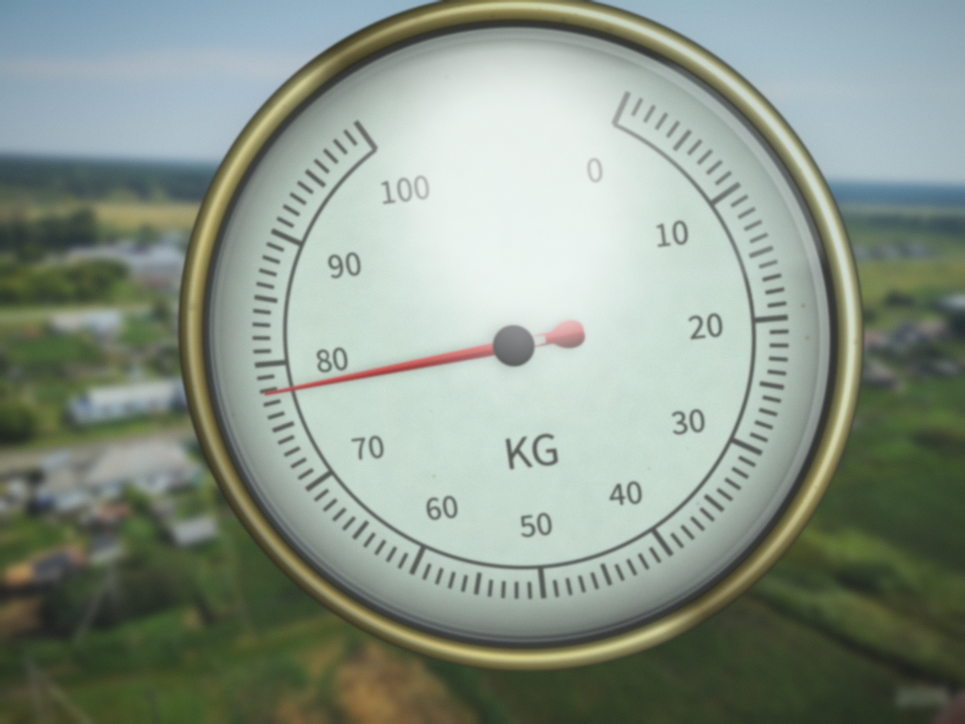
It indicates 78kg
